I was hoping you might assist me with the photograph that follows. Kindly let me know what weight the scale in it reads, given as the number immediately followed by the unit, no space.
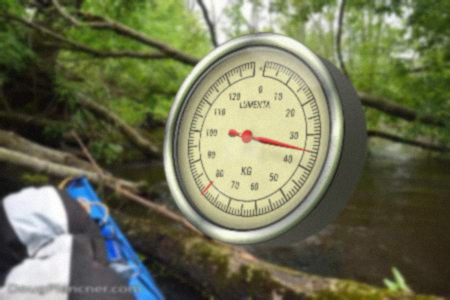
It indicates 35kg
